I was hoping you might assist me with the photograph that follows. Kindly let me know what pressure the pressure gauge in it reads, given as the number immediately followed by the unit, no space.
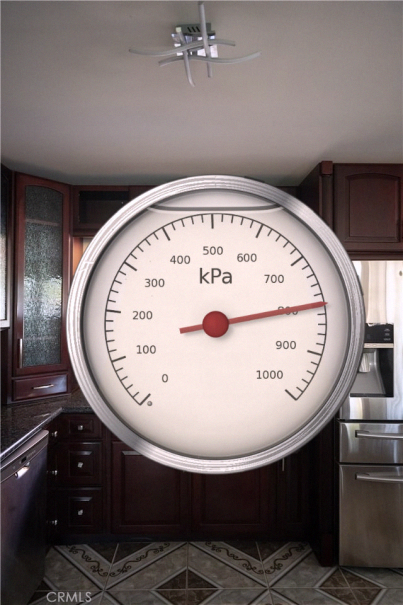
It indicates 800kPa
